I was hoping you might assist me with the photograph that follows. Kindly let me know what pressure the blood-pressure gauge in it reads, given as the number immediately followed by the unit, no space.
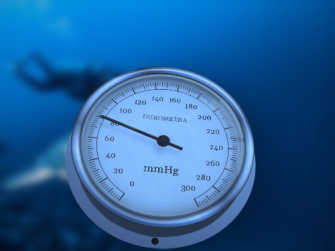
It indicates 80mmHg
